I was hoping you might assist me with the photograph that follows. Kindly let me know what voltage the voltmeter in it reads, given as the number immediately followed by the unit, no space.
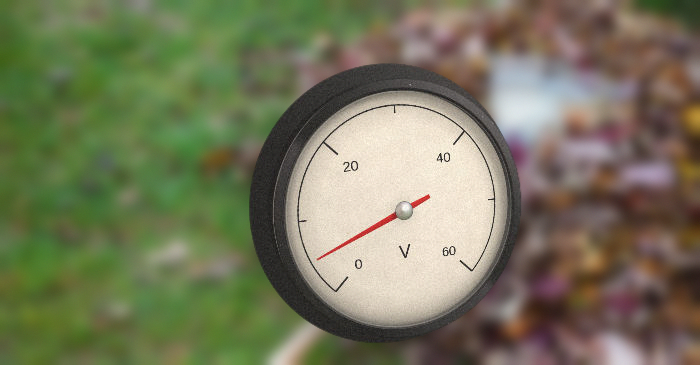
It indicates 5V
